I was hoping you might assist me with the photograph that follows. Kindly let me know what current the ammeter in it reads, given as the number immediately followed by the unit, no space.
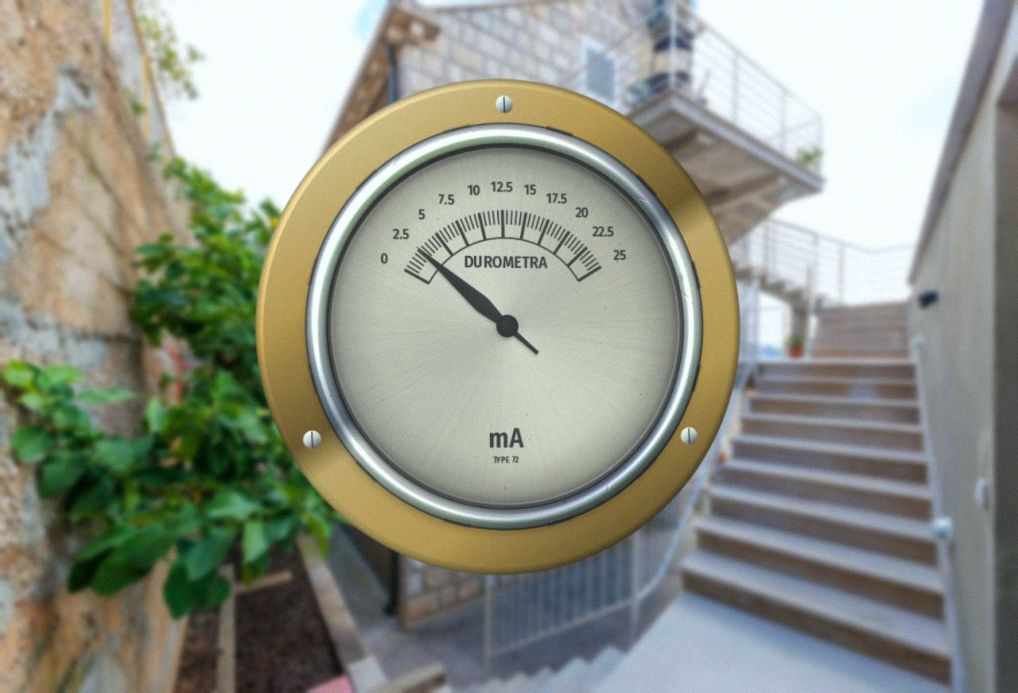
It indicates 2.5mA
